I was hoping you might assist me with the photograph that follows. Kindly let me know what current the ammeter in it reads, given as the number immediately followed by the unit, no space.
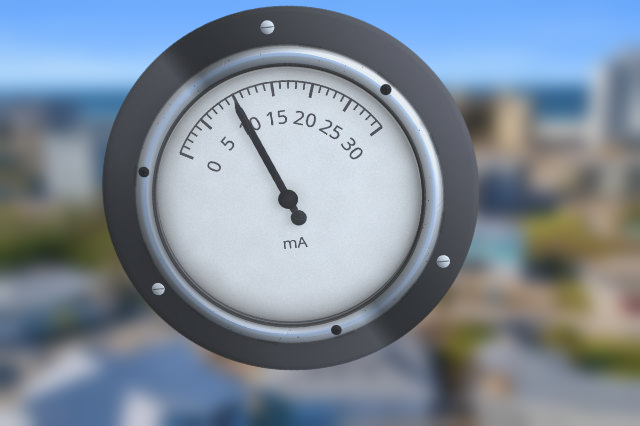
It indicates 10mA
